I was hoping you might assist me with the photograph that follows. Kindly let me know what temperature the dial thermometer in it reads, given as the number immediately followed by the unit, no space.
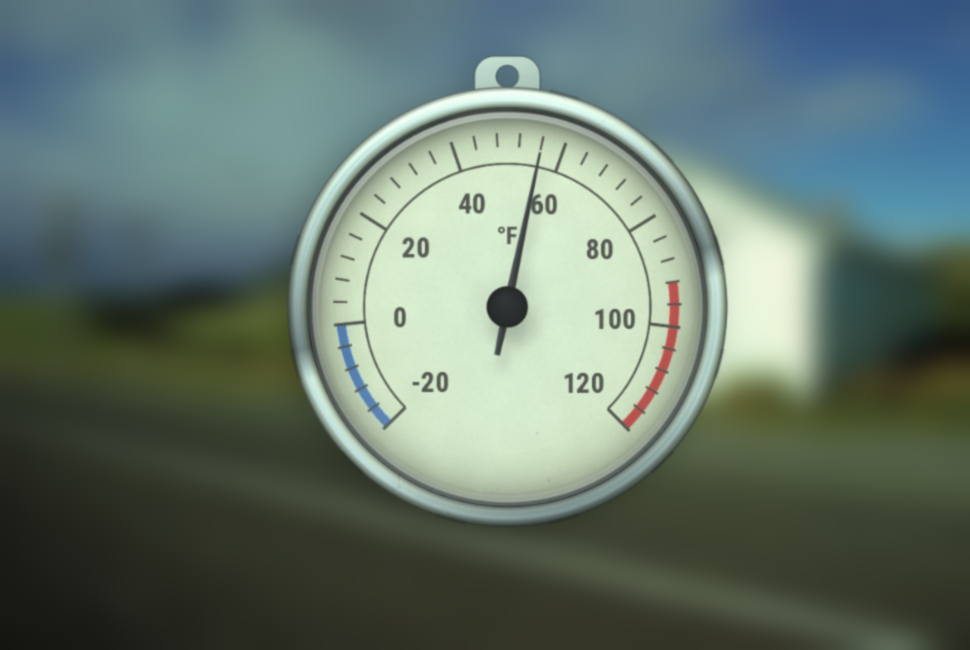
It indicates 56°F
